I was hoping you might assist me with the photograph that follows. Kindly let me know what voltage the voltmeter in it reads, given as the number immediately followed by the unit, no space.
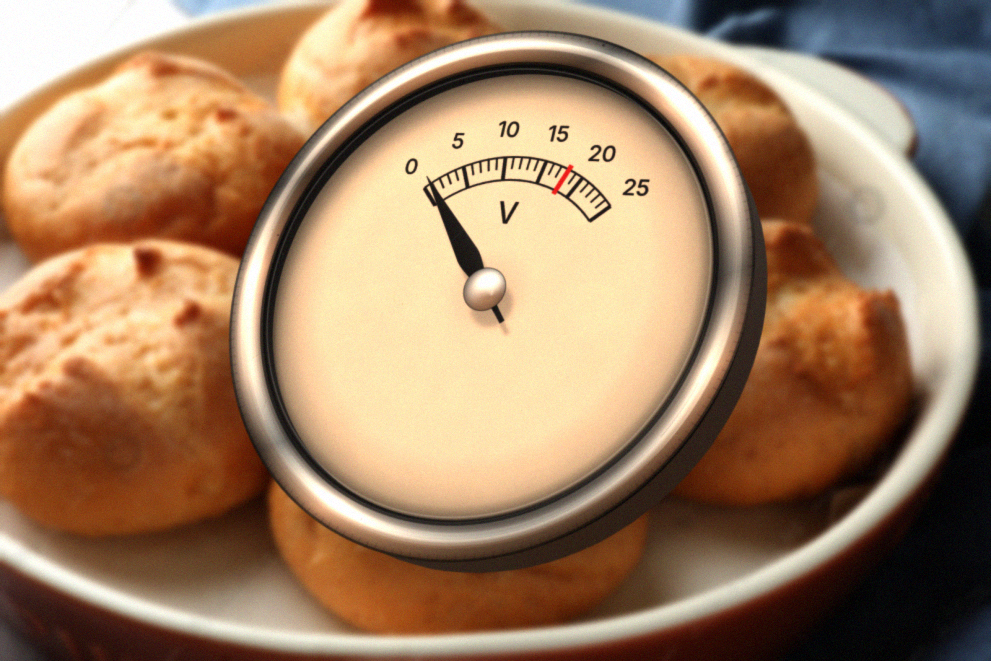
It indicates 1V
